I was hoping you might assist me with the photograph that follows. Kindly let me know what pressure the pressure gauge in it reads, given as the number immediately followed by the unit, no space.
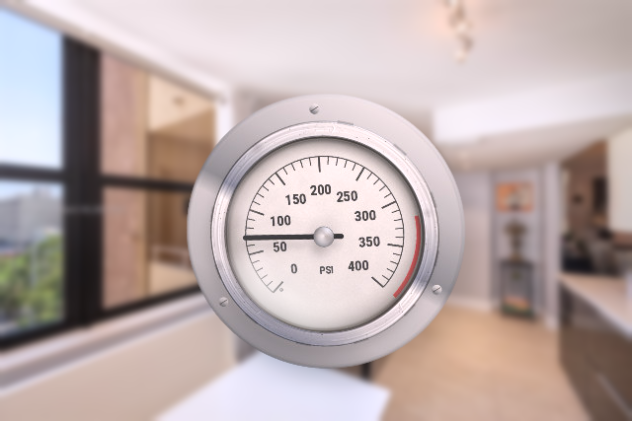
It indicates 70psi
